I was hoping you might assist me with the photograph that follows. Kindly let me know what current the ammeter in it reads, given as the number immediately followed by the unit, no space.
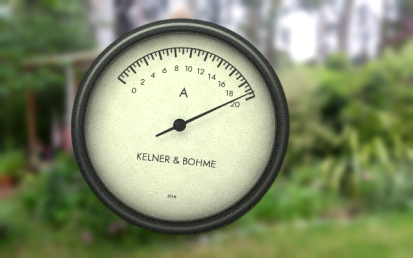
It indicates 19.5A
